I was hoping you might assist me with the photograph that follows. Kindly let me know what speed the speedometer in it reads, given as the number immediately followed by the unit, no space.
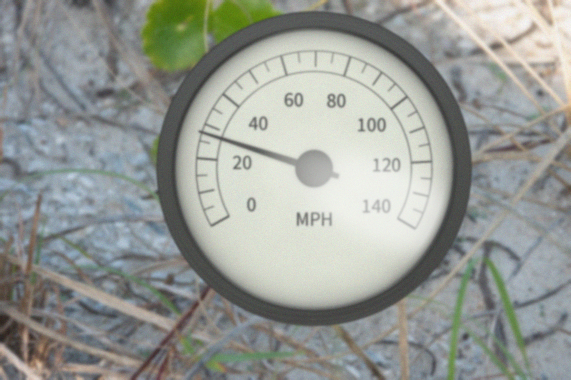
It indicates 27.5mph
